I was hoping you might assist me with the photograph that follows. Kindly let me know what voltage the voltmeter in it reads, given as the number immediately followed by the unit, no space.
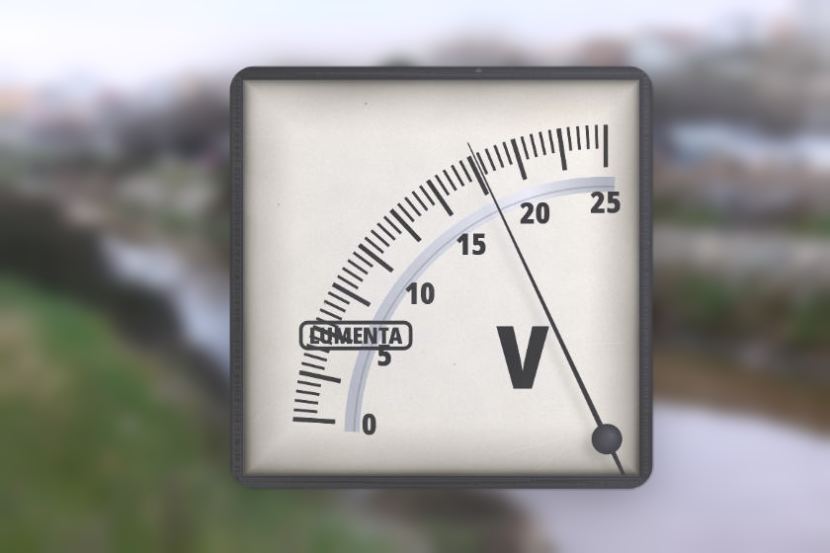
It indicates 17.75V
